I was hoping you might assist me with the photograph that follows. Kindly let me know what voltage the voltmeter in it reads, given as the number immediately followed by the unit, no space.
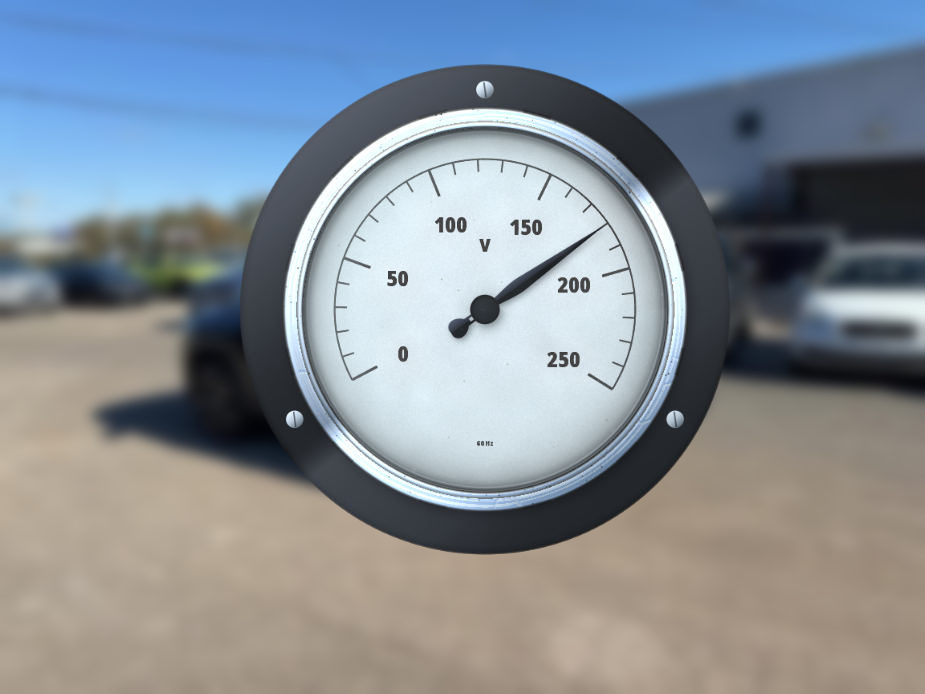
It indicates 180V
